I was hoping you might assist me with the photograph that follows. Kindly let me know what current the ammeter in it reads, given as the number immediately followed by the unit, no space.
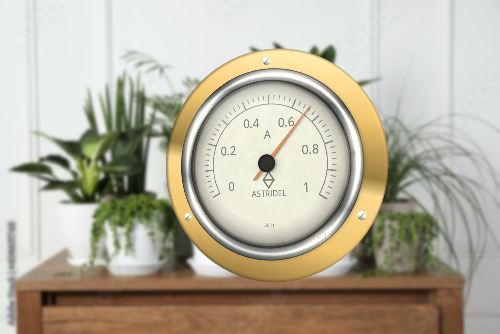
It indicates 0.66A
